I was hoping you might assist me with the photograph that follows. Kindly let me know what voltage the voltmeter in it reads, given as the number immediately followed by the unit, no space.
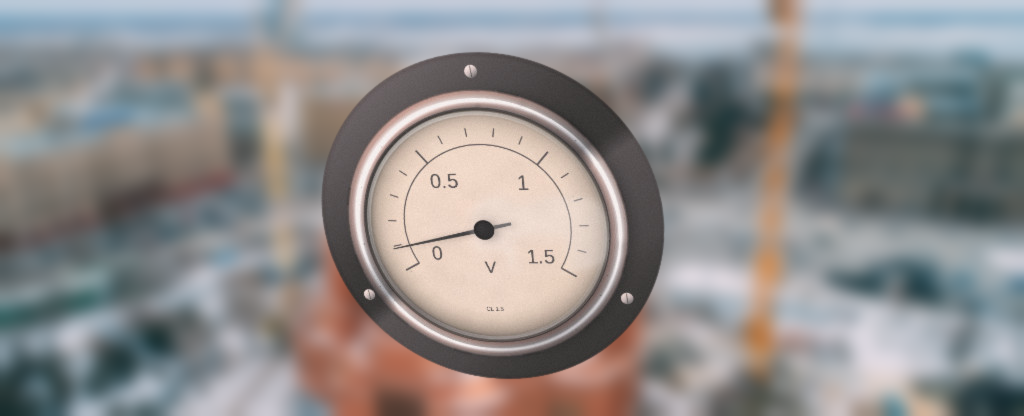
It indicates 0.1V
